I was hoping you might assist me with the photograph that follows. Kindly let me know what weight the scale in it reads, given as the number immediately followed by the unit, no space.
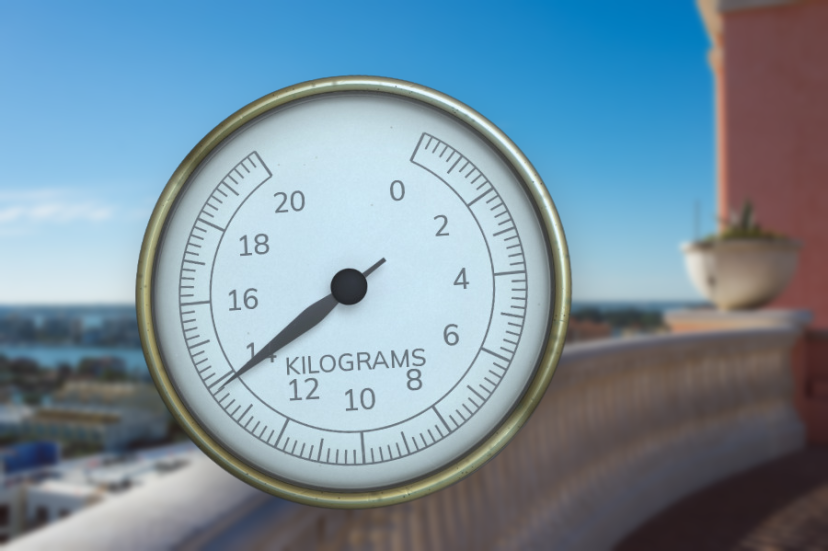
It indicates 13.8kg
